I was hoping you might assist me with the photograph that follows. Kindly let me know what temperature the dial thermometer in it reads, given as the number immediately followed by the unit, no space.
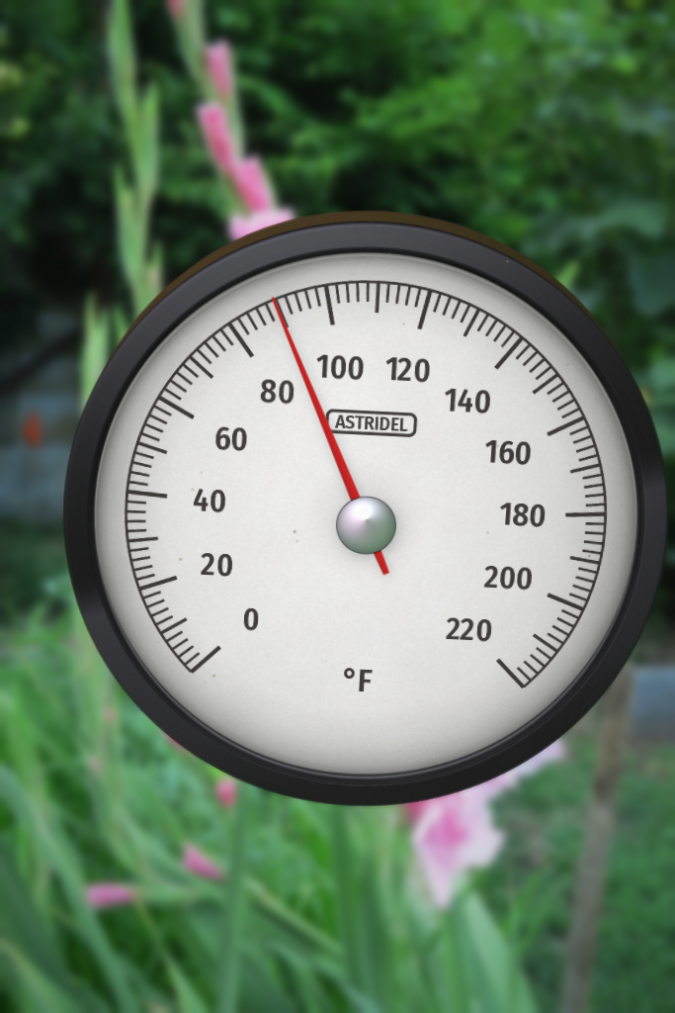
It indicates 90°F
